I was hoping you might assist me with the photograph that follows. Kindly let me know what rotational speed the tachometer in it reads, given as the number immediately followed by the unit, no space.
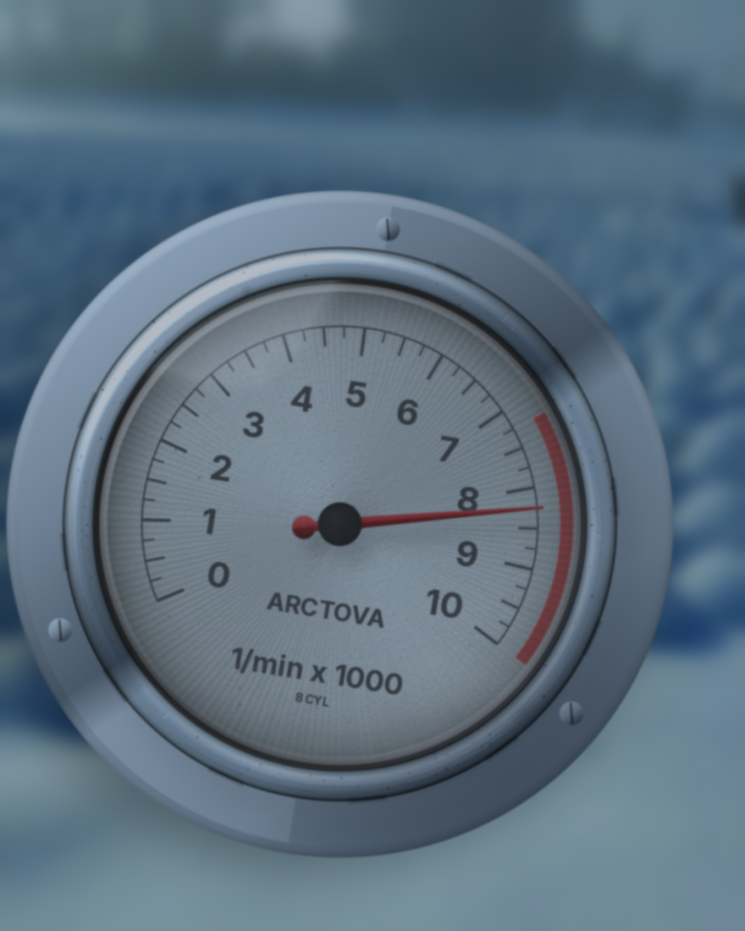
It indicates 8250rpm
